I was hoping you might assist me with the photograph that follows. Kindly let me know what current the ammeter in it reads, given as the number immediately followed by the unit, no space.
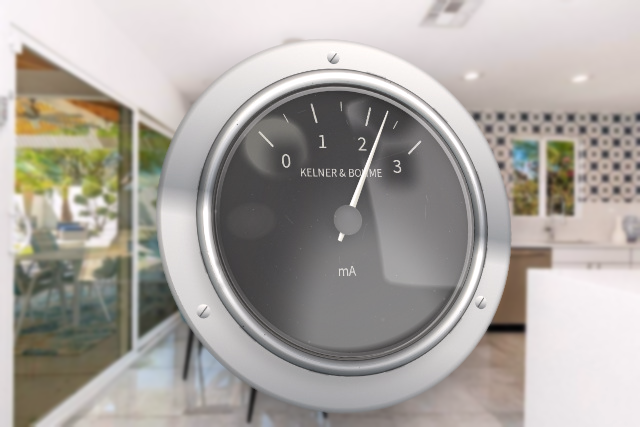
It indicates 2.25mA
